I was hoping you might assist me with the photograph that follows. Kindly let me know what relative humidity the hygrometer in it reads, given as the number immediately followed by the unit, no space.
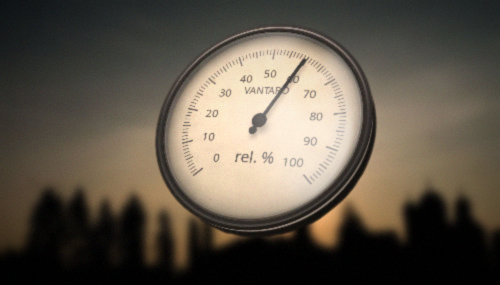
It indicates 60%
